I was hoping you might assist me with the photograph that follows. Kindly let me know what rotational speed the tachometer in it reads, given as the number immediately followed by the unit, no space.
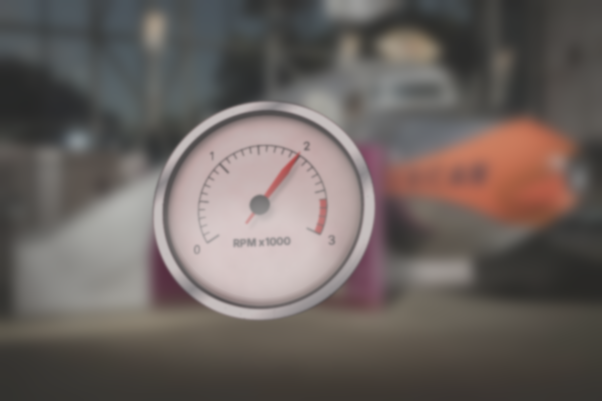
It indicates 2000rpm
